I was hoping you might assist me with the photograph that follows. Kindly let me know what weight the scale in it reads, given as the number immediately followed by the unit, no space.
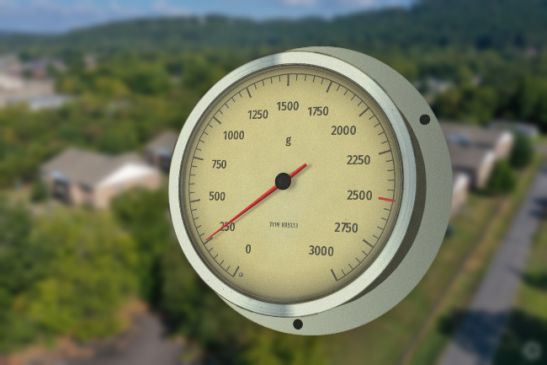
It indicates 250g
